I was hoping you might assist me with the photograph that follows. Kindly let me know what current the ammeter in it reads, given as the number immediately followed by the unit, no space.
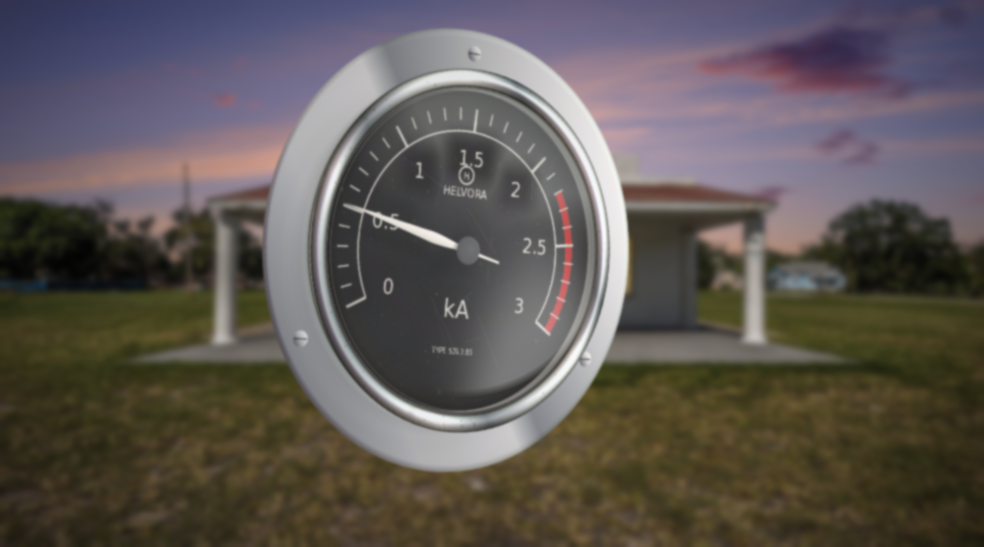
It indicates 0.5kA
